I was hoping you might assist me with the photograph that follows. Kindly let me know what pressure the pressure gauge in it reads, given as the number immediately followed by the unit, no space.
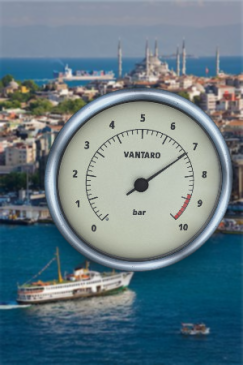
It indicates 7bar
